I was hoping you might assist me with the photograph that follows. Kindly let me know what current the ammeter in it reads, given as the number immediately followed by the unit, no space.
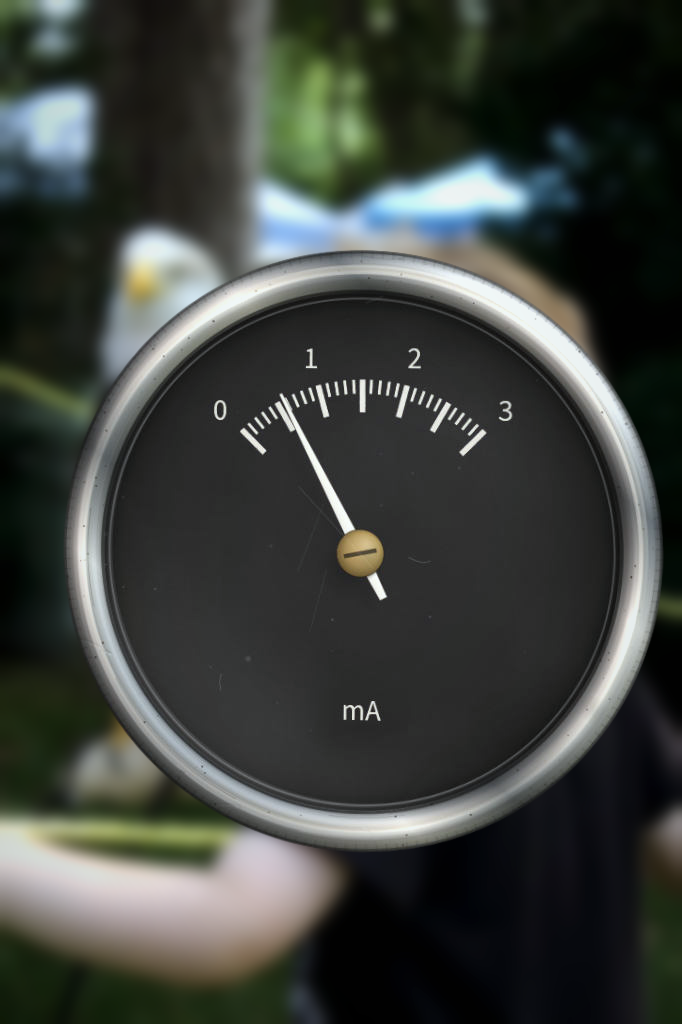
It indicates 0.6mA
